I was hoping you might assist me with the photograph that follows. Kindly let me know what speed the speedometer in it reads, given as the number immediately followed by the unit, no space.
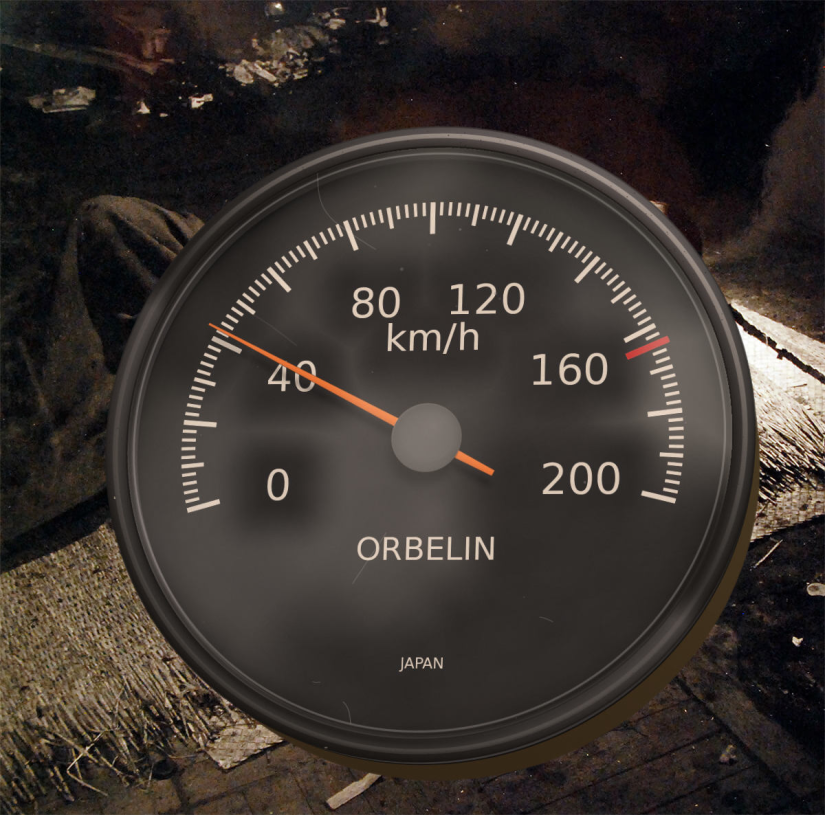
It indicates 42km/h
